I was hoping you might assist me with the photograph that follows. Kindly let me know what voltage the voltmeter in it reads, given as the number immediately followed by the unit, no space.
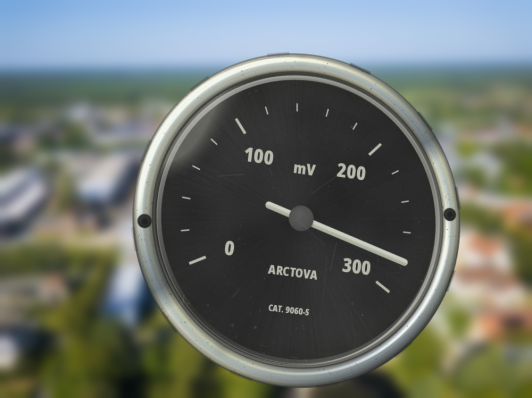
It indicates 280mV
